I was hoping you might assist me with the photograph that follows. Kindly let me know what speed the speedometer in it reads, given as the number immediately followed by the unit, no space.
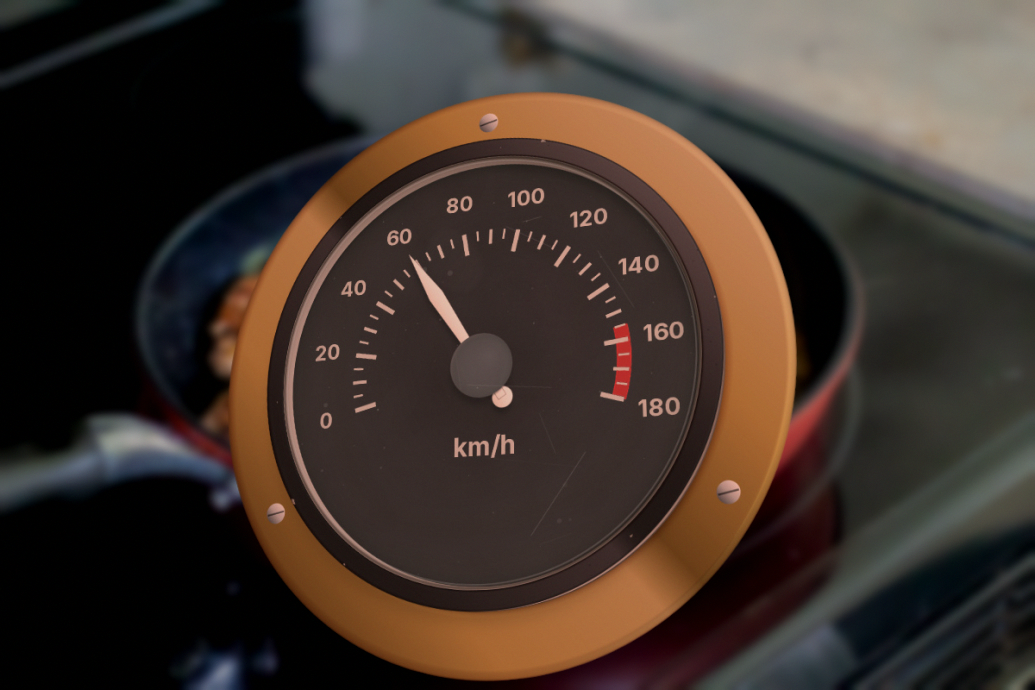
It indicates 60km/h
